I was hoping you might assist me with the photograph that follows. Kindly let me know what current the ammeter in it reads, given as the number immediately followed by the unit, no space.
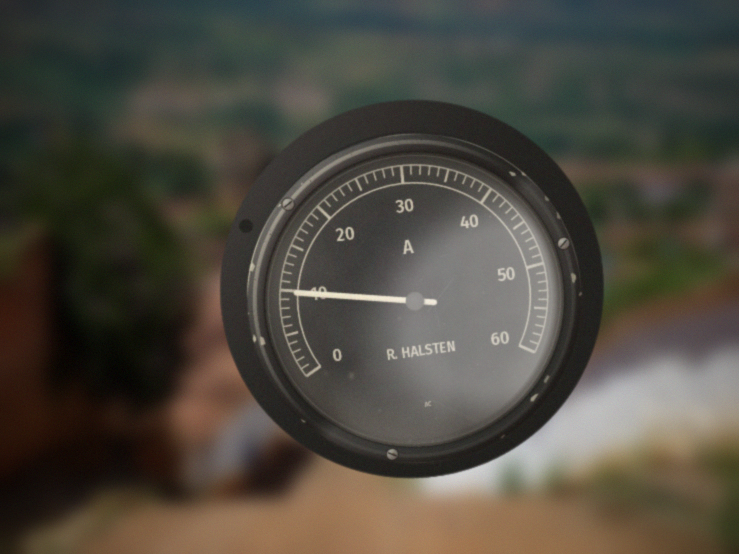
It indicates 10A
